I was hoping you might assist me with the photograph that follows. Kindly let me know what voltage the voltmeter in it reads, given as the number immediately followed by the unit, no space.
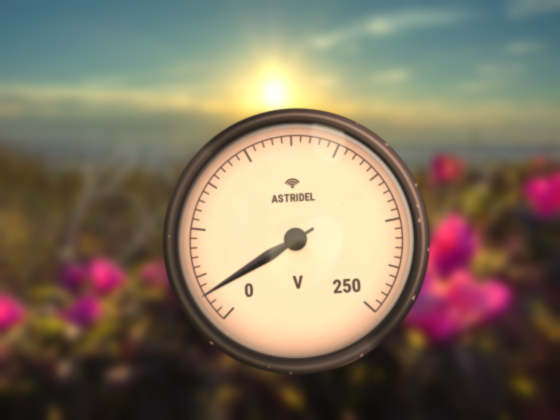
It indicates 15V
